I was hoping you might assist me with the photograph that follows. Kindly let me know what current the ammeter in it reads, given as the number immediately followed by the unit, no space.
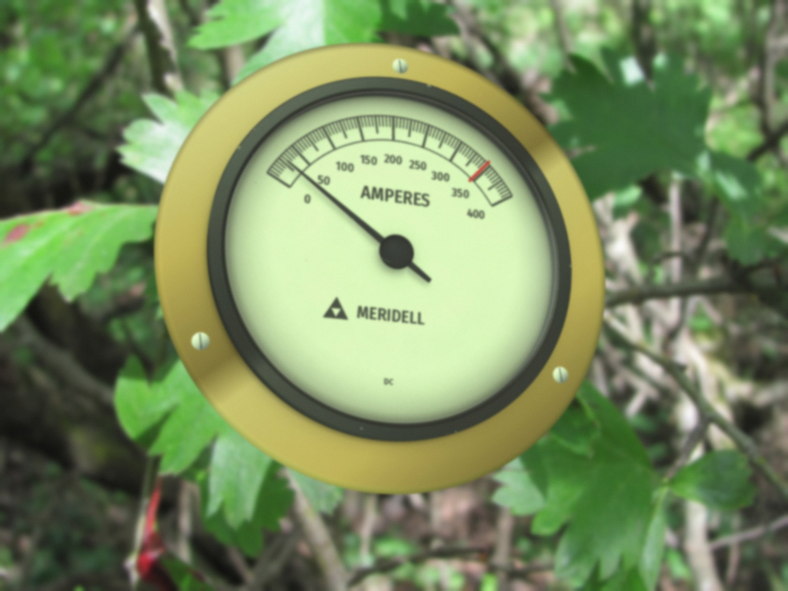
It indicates 25A
